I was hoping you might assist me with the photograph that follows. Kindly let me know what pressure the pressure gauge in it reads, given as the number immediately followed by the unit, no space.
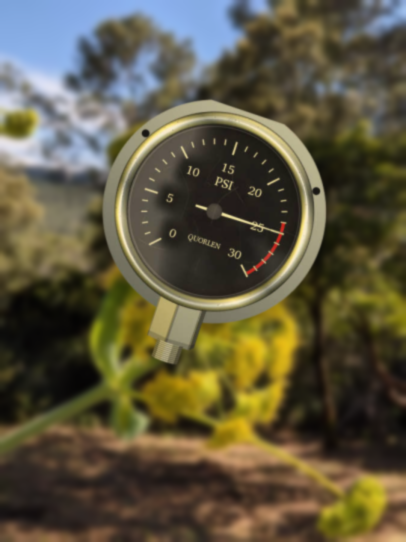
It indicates 25psi
